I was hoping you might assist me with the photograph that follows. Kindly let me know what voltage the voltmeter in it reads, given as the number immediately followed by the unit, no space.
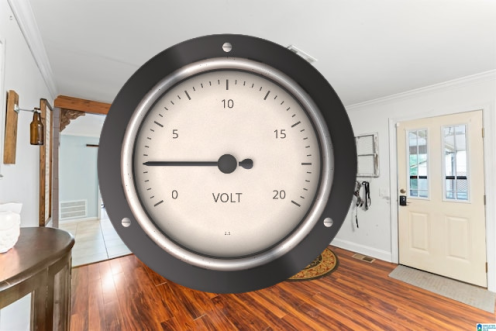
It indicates 2.5V
